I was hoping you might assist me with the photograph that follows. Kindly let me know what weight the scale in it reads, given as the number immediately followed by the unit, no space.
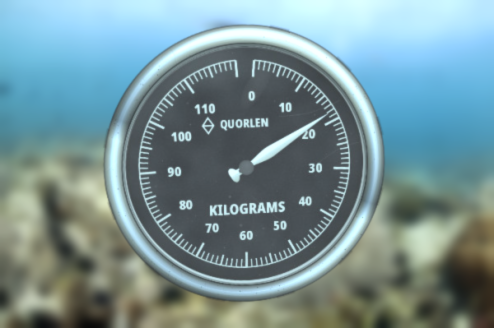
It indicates 18kg
